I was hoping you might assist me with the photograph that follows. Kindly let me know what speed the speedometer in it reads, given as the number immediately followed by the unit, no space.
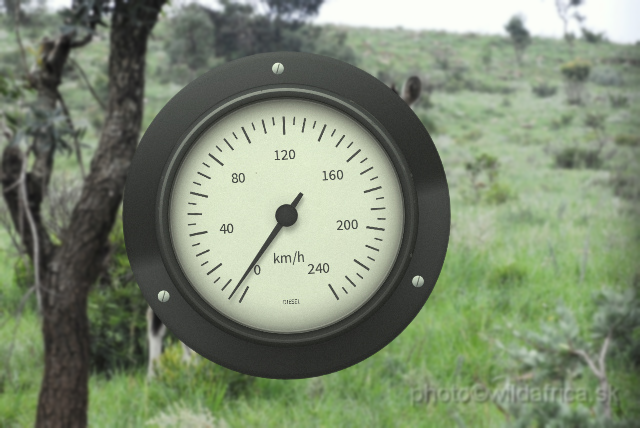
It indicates 5km/h
